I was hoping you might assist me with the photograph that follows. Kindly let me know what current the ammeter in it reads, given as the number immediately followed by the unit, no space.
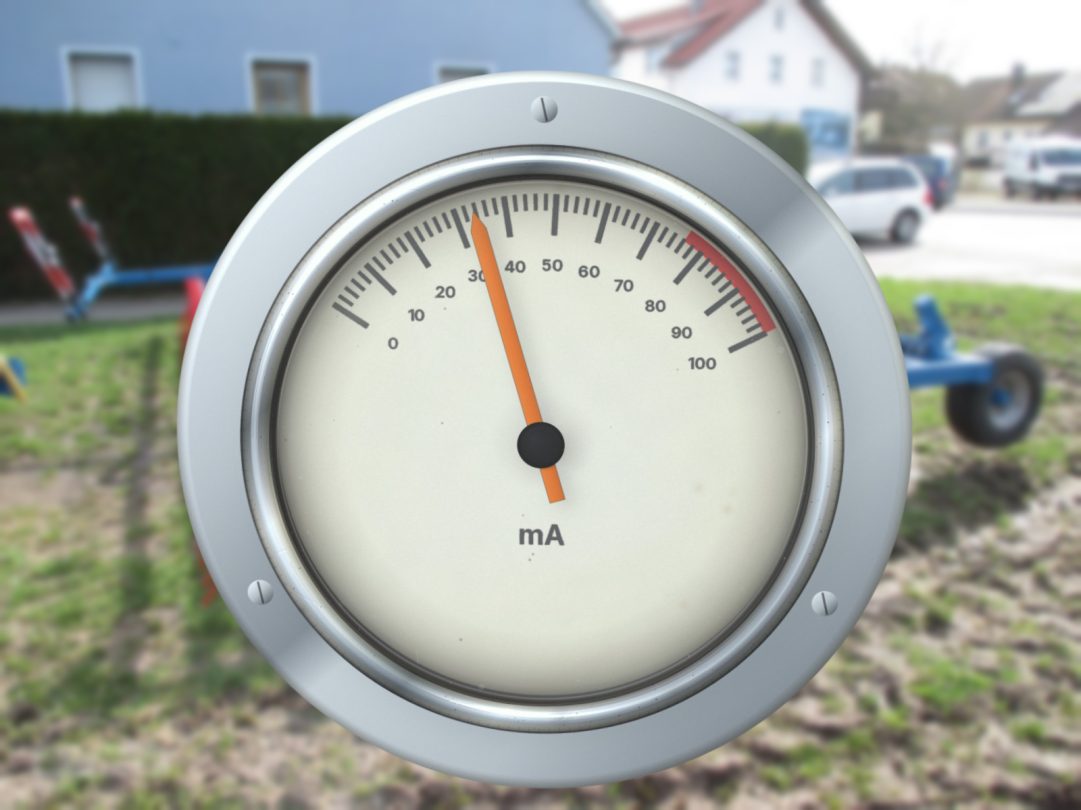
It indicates 34mA
